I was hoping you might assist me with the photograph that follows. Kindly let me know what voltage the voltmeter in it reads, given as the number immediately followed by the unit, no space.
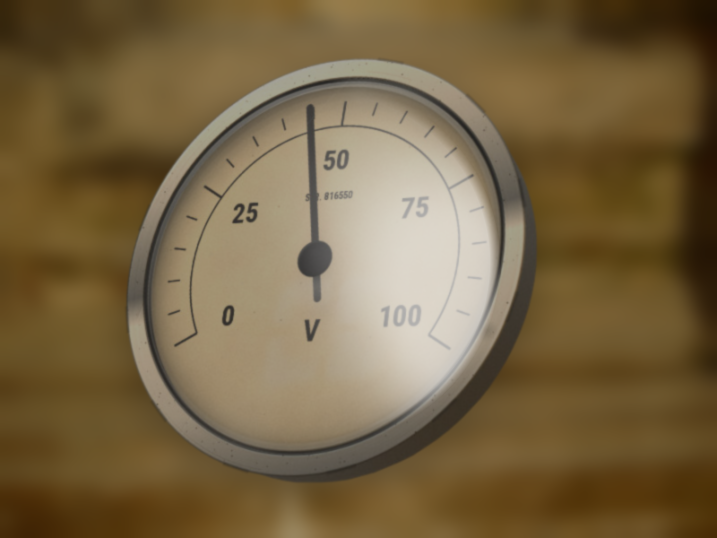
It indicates 45V
